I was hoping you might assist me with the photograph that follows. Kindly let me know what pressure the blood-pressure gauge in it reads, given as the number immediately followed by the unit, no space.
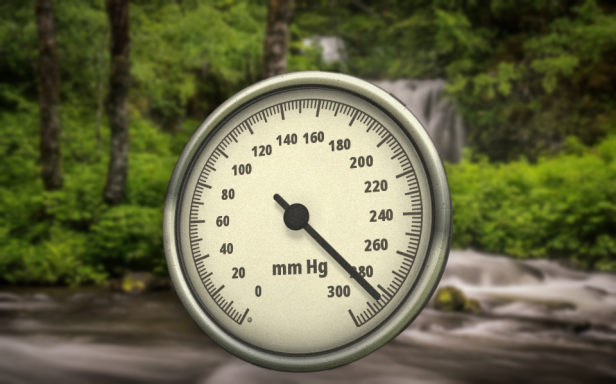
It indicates 284mmHg
